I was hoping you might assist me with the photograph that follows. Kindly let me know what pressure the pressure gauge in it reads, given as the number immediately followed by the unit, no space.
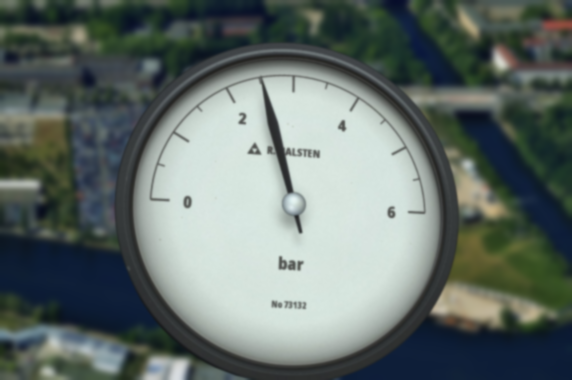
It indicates 2.5bar
